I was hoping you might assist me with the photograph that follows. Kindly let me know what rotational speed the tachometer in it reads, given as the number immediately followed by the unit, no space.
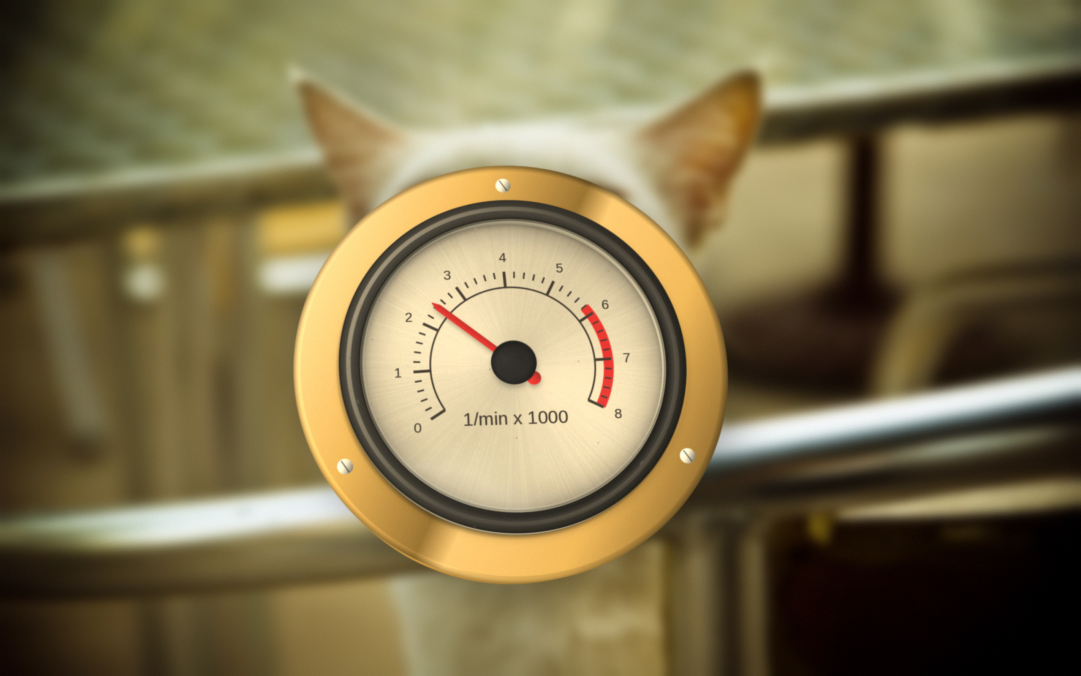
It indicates 2400rpm
